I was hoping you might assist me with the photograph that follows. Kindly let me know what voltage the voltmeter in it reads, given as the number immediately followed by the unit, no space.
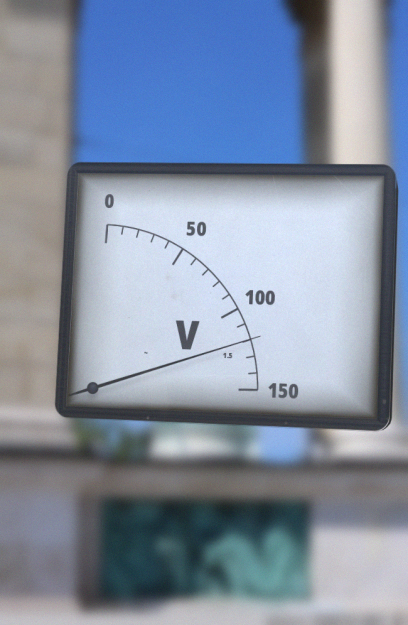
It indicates 120V
